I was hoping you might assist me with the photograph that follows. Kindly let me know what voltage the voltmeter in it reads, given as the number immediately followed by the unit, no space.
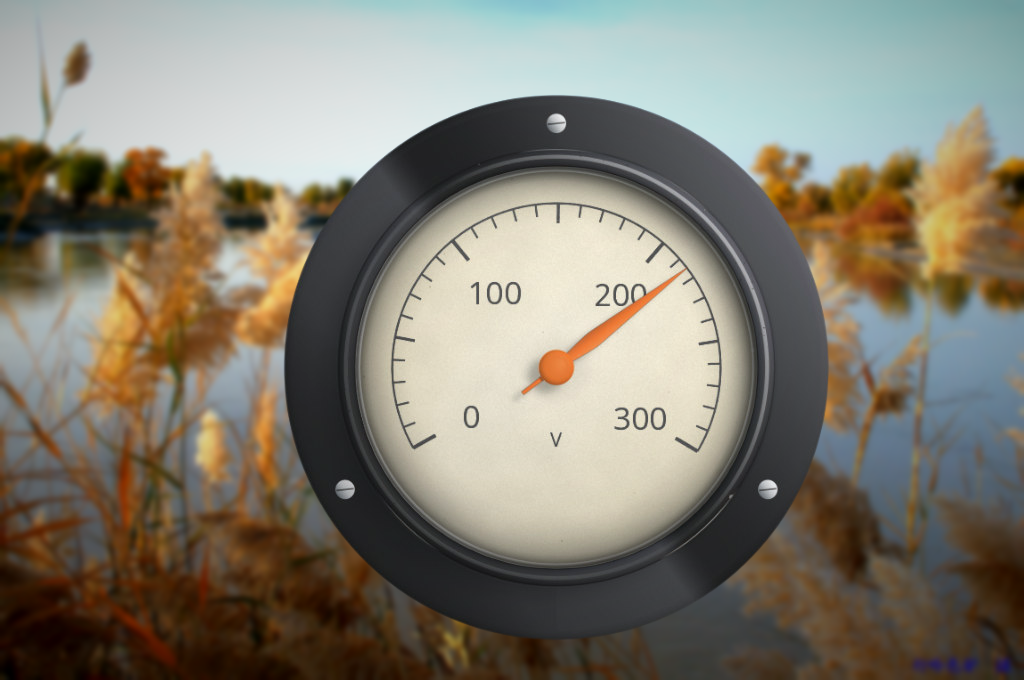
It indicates 215V
